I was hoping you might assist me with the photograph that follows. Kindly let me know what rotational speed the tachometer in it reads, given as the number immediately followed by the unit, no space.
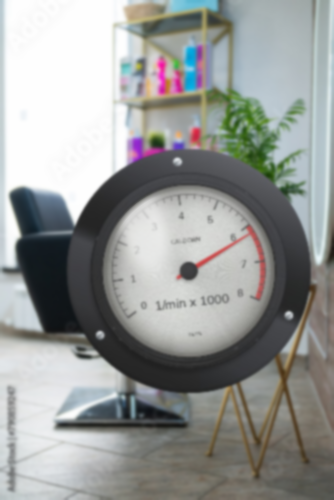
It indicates 6200rpm
